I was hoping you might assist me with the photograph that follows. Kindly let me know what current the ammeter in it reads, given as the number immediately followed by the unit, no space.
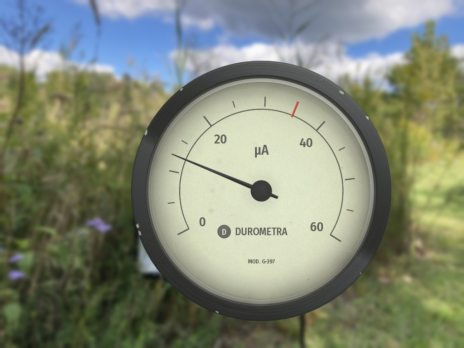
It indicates 12.5µA
